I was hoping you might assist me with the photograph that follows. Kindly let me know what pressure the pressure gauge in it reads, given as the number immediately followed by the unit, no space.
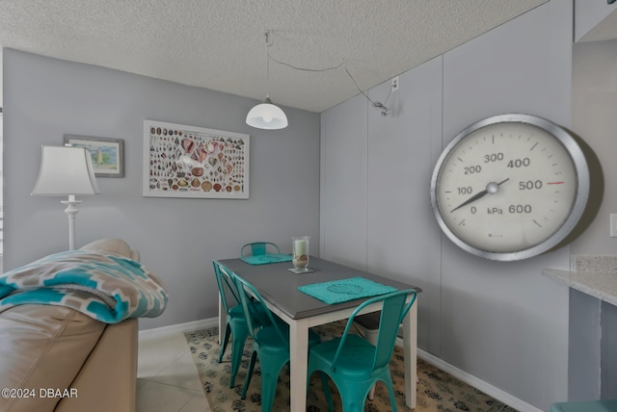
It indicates 40kPa
